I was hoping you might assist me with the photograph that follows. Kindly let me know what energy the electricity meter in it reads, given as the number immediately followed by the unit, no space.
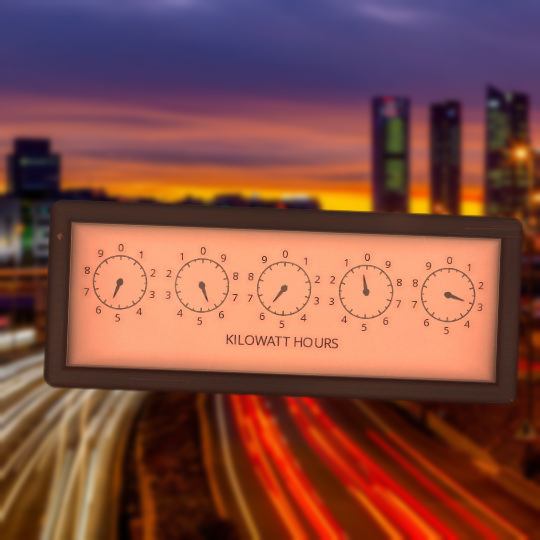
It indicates 55603kWh
